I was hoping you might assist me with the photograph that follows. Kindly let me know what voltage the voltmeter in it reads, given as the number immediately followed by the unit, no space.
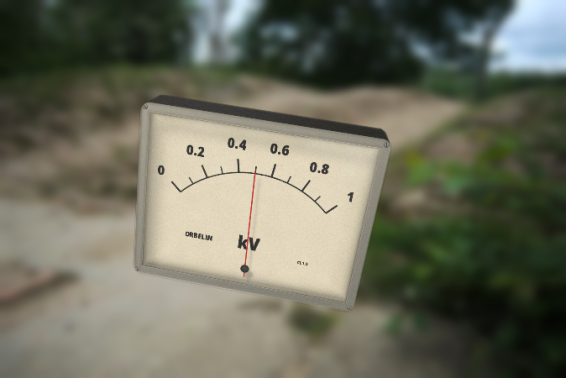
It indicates 0.5kV
